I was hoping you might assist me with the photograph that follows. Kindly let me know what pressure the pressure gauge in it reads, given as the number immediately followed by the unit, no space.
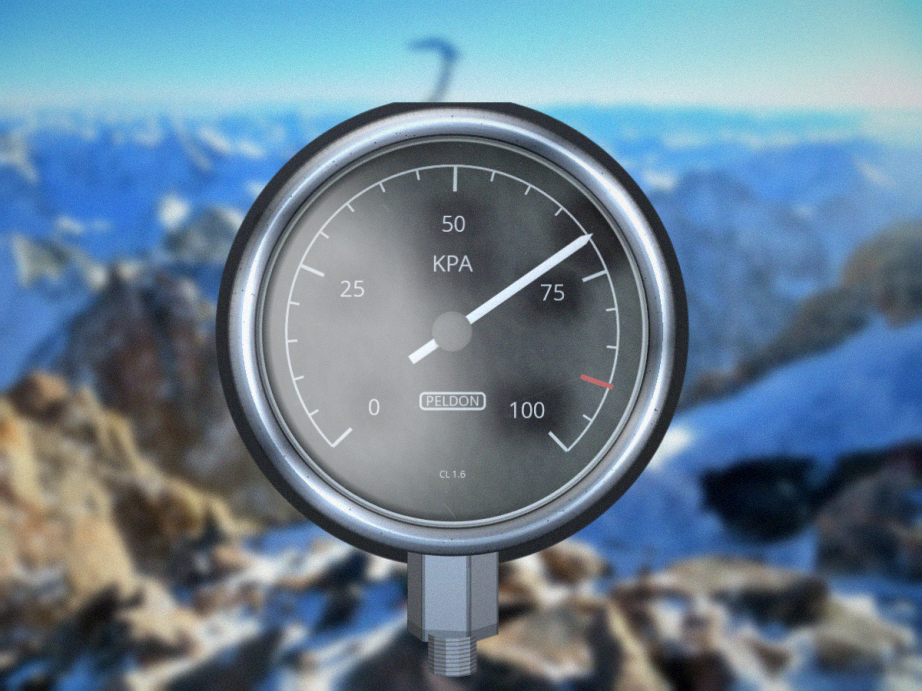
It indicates 70kPa
